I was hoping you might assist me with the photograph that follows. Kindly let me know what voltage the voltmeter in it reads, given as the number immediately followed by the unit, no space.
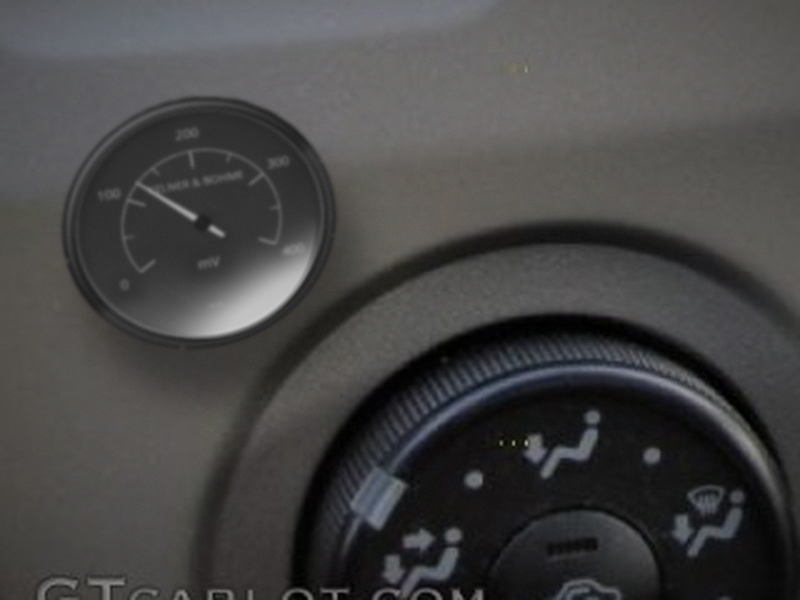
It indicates 125mV
